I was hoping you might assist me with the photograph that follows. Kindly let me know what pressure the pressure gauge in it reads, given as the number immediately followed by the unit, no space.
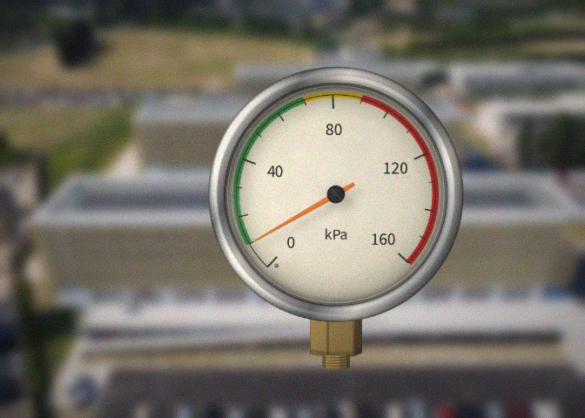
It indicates 10kPa
